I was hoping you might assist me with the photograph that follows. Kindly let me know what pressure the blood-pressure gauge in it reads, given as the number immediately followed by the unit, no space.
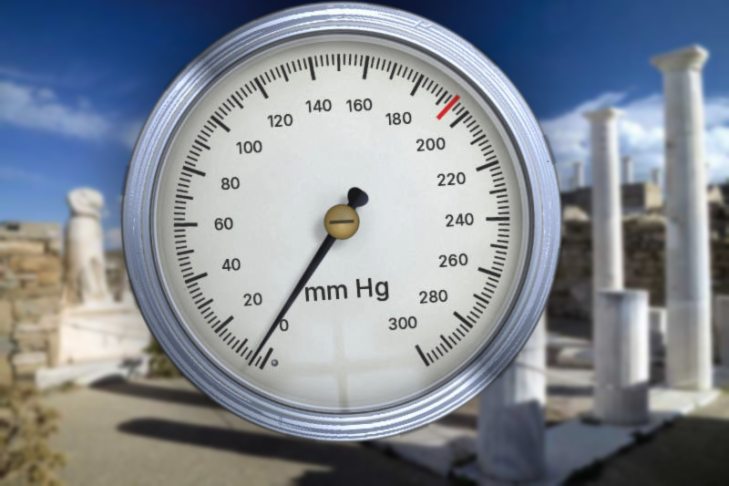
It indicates 4mmHg
